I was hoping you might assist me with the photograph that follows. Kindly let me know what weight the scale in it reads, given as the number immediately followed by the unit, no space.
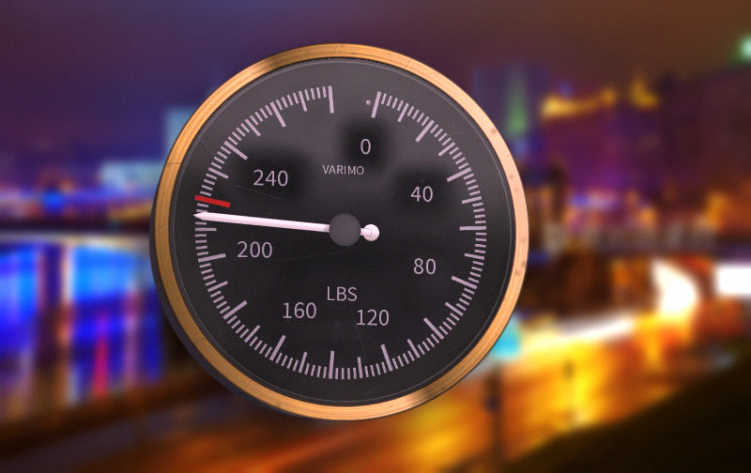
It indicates 214lb
